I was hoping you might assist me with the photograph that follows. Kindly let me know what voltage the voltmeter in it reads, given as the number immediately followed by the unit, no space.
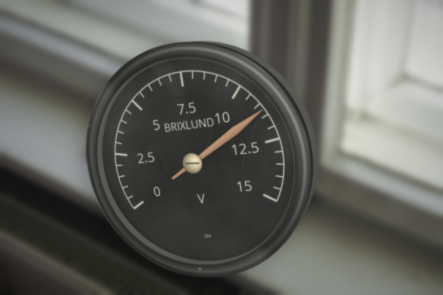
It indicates 11.25V
